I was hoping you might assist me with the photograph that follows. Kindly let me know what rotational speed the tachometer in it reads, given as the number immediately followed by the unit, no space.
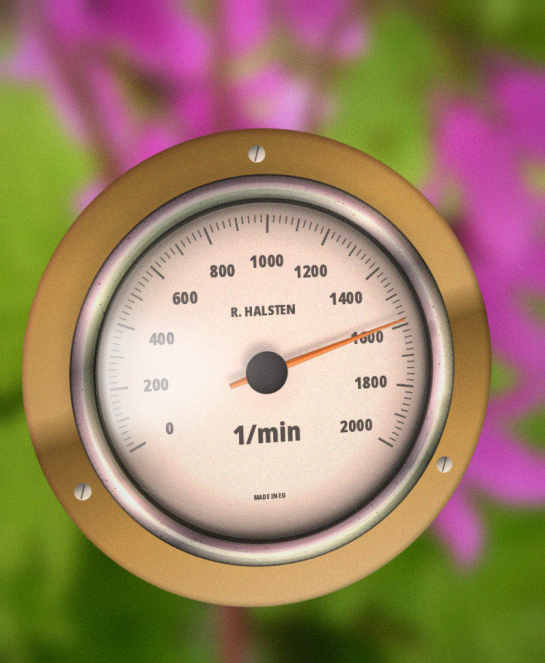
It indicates 1580rpm
